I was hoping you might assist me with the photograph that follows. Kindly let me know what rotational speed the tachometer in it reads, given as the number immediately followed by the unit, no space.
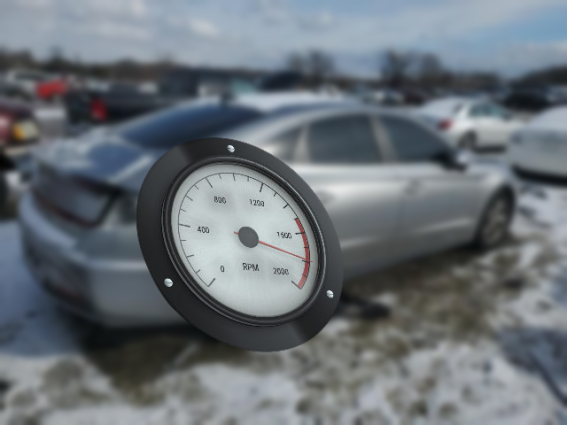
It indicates 1800rpm
